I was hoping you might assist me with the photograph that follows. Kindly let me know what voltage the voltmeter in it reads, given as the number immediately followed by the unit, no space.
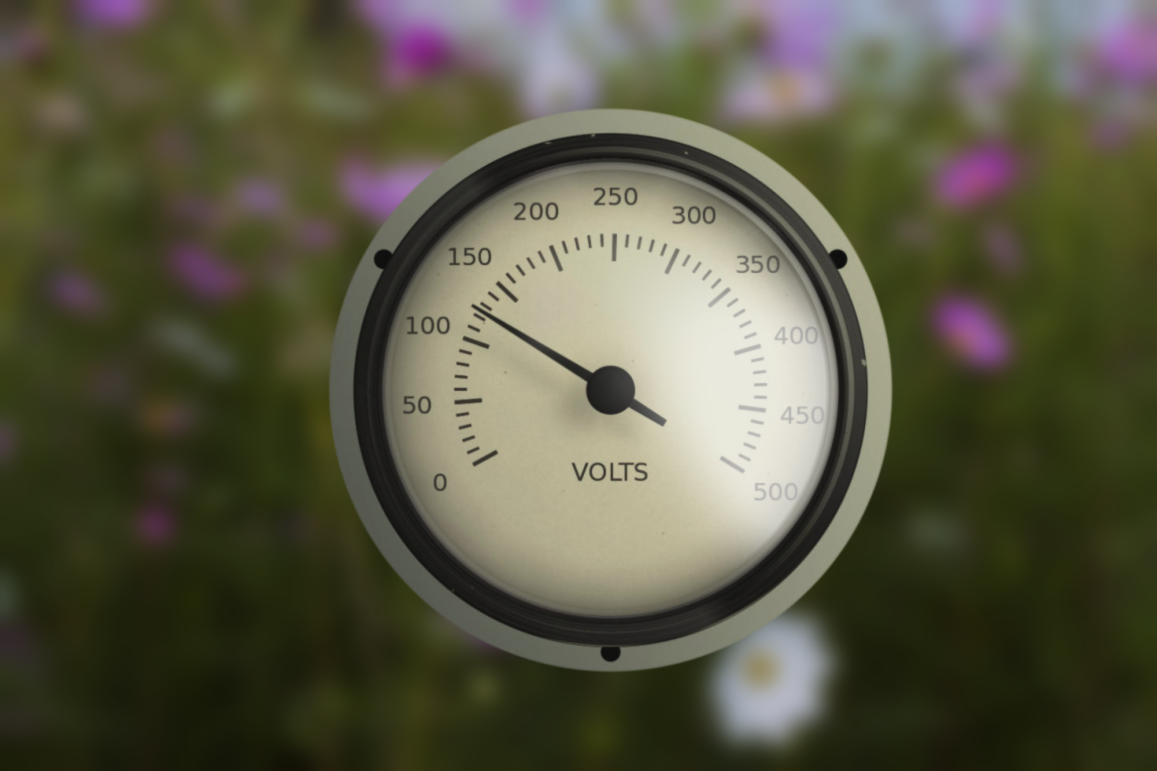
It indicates 125V
